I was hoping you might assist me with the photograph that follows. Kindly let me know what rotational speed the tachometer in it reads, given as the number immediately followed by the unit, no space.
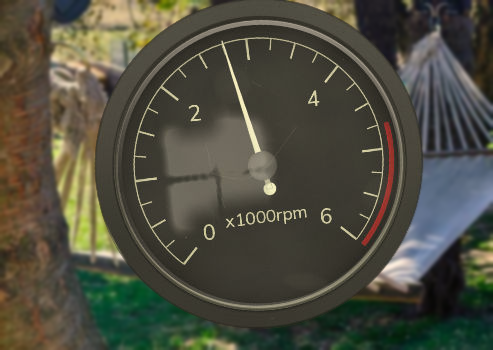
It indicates 2750rpm
